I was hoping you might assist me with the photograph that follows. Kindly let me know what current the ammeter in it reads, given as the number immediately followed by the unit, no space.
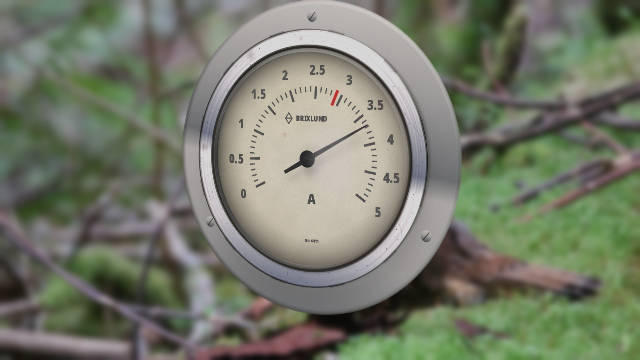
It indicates 3.7A
